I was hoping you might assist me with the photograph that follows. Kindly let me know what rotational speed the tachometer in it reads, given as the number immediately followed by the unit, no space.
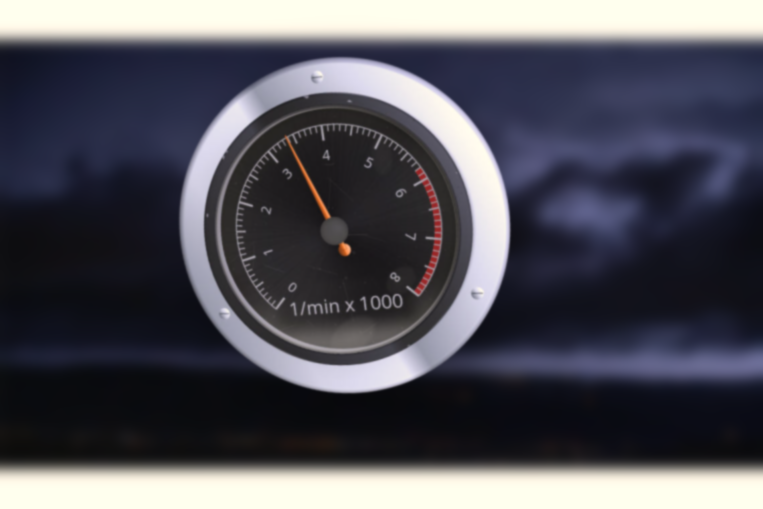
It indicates 3400rpm
